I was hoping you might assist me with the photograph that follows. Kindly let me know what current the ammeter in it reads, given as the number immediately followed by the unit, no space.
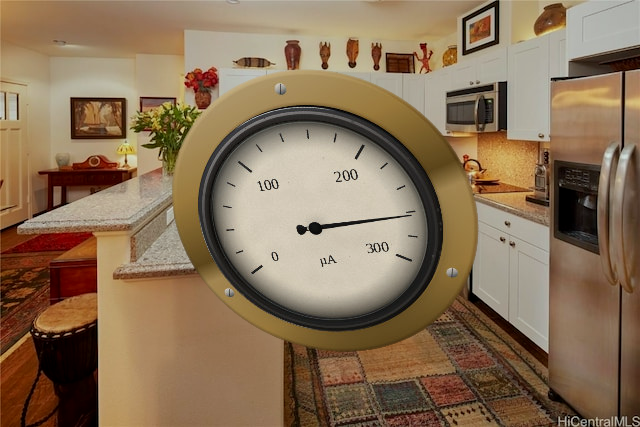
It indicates 260µA
